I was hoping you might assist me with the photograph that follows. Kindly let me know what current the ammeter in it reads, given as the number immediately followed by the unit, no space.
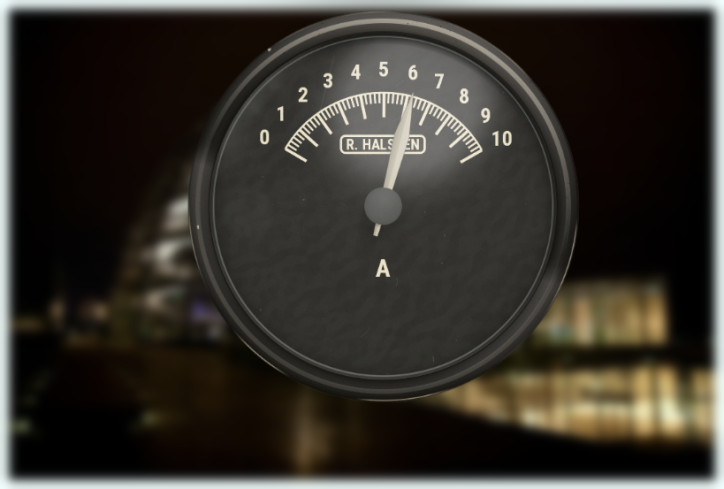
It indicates 6.2A
